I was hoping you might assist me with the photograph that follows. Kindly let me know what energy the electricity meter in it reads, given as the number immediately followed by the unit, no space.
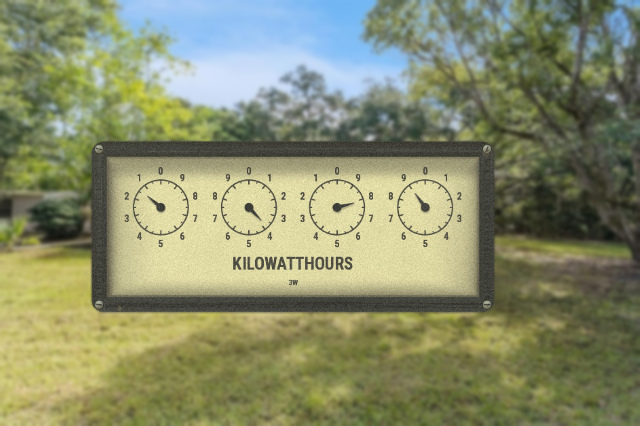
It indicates 1379kWh
